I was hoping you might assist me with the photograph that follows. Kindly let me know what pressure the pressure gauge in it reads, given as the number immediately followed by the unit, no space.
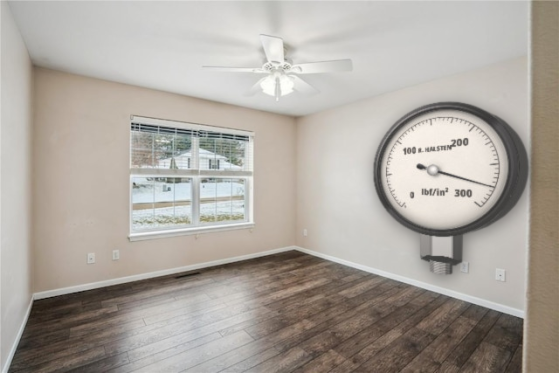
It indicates 275psi
